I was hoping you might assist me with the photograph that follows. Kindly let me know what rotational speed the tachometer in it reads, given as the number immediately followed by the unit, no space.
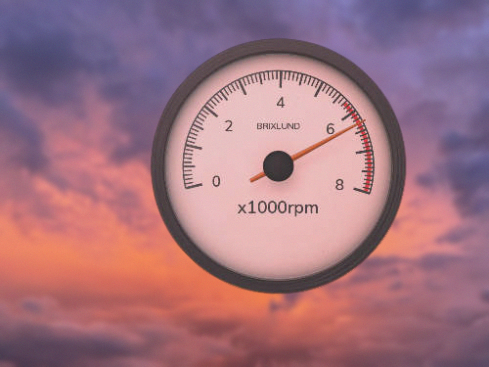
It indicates 6300rpm
